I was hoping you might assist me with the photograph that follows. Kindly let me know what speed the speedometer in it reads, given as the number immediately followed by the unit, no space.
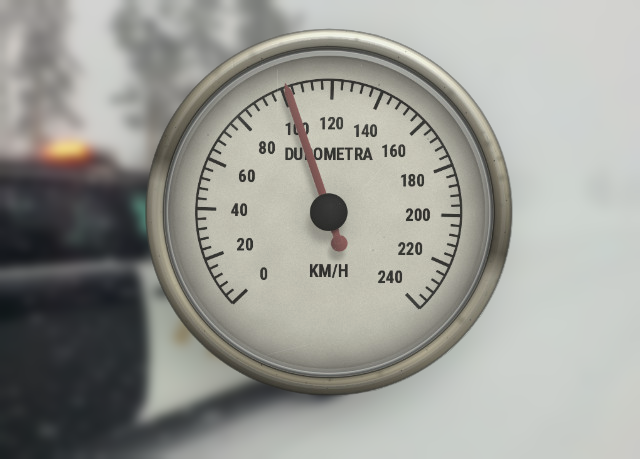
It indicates 102km/h
